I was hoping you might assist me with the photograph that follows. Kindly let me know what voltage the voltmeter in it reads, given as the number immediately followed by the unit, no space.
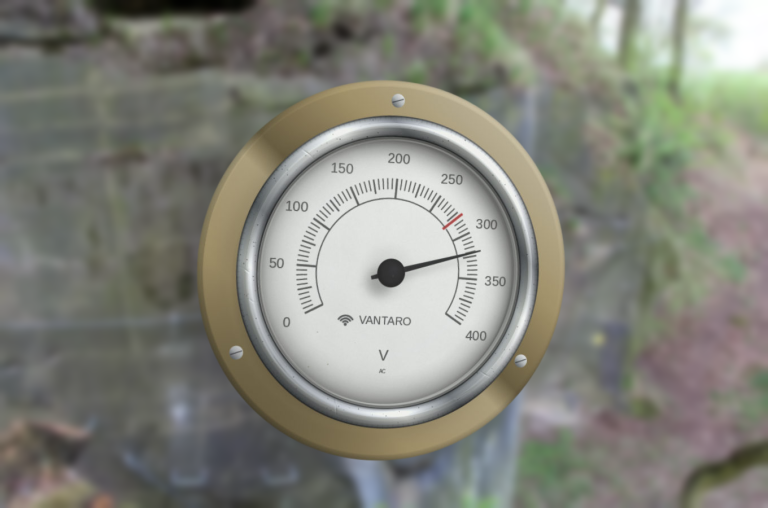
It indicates 320V
